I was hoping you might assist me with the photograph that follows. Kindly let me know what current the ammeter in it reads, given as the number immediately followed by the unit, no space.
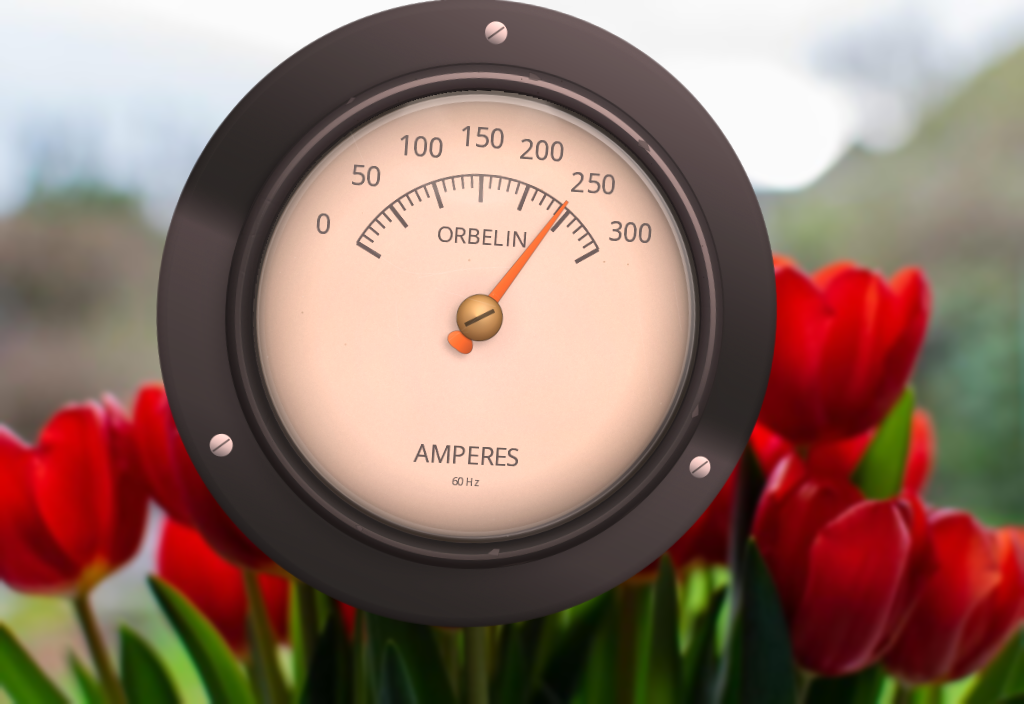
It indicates 240A
